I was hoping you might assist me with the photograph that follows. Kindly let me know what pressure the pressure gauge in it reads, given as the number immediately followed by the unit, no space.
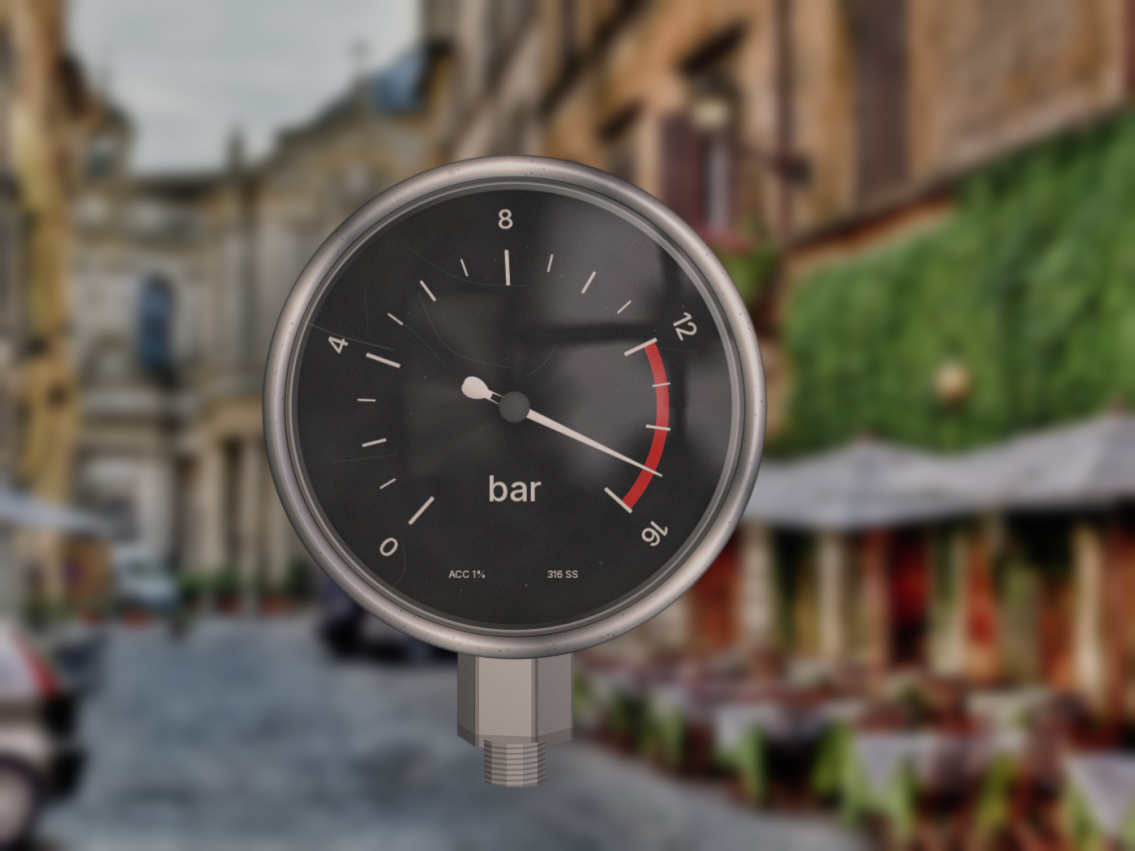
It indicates 15bar
